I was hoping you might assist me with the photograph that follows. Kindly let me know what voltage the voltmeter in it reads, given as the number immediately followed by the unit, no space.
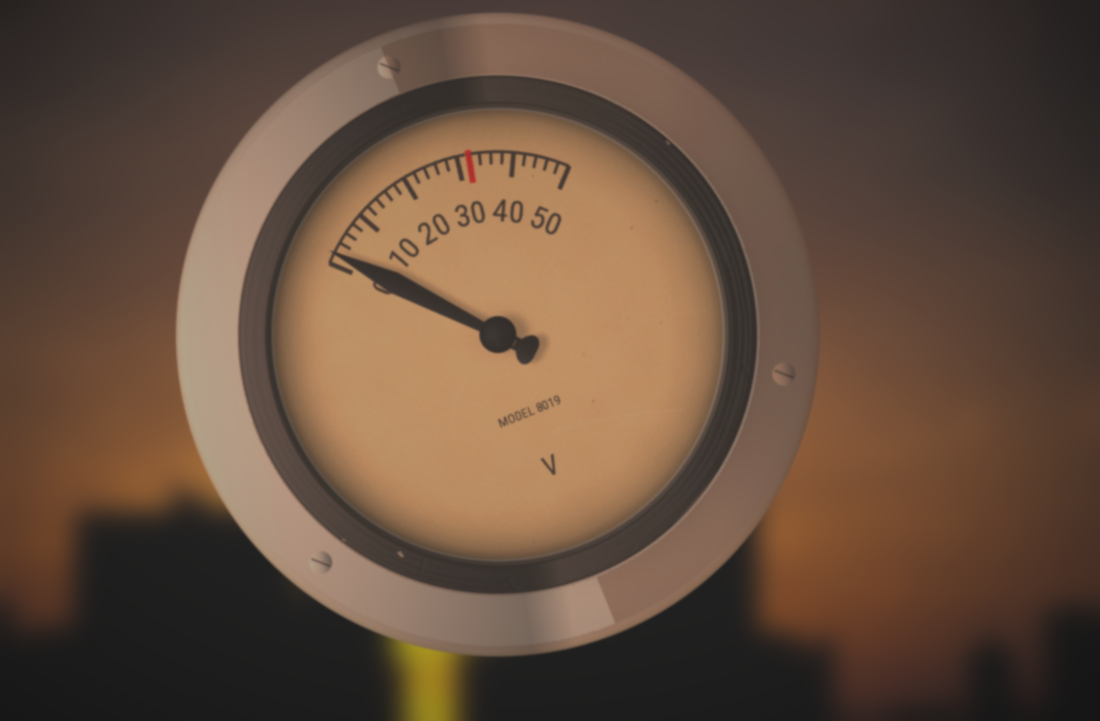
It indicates 2V
